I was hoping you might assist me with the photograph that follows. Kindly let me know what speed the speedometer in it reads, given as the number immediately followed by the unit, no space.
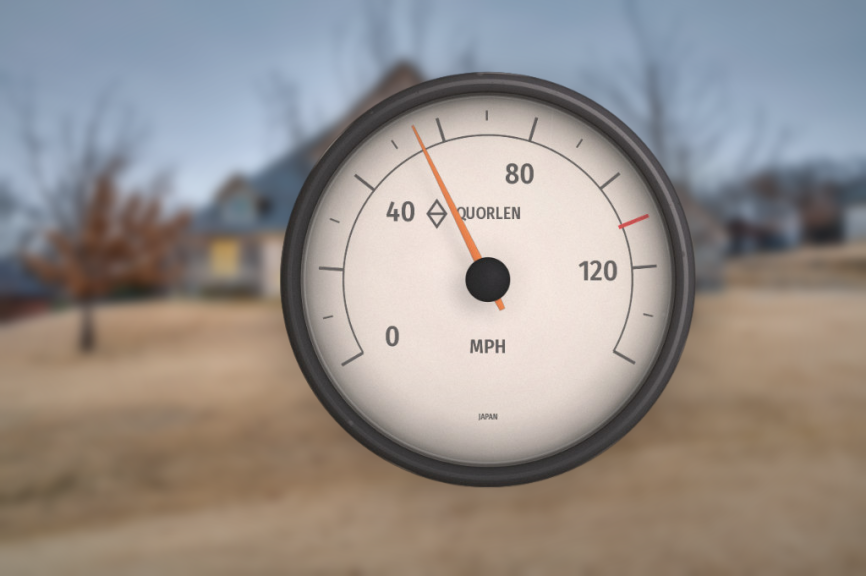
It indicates 55mph
